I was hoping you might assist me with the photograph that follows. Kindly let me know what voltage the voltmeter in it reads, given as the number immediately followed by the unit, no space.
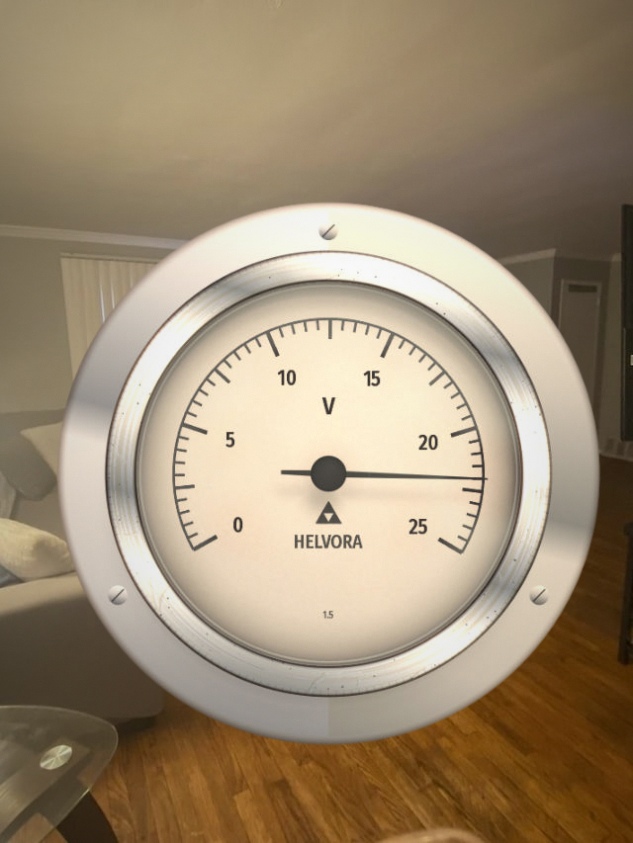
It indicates 22V
